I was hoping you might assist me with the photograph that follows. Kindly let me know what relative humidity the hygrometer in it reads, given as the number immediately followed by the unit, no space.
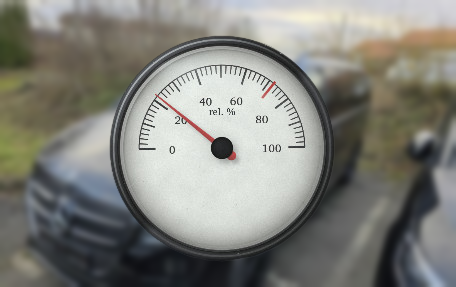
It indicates 22%
